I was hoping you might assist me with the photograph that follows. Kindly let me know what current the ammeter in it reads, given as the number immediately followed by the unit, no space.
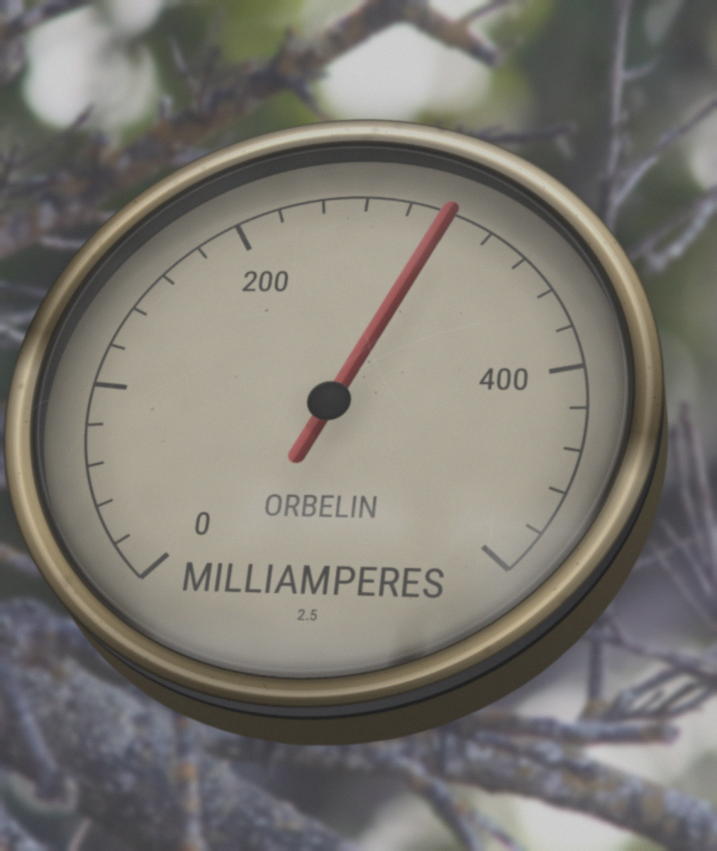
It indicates 300mA
